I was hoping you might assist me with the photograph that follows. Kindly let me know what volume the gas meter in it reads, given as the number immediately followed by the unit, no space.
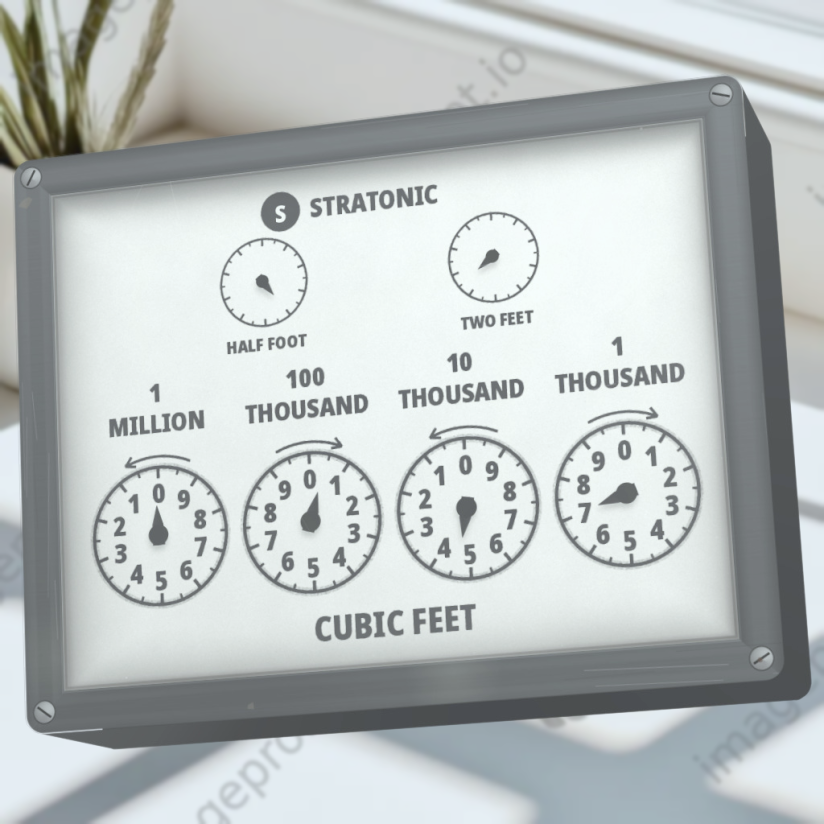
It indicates 4700ft³
